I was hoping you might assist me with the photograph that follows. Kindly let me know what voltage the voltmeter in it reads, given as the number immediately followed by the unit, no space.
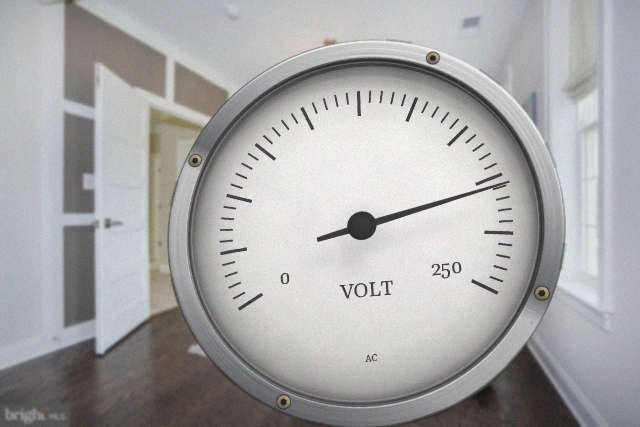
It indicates 205V
